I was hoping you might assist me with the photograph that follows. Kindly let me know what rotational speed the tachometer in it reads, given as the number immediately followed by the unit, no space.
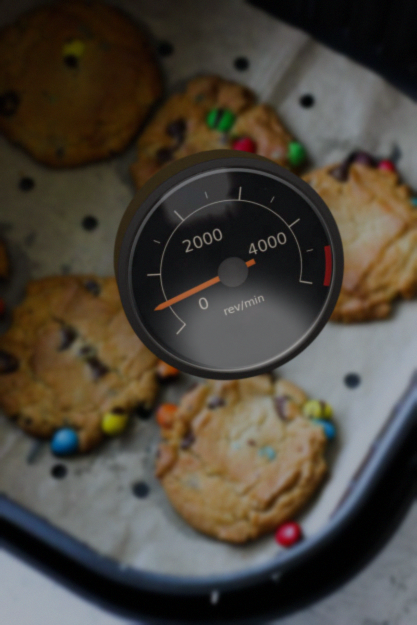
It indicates 500rpm
